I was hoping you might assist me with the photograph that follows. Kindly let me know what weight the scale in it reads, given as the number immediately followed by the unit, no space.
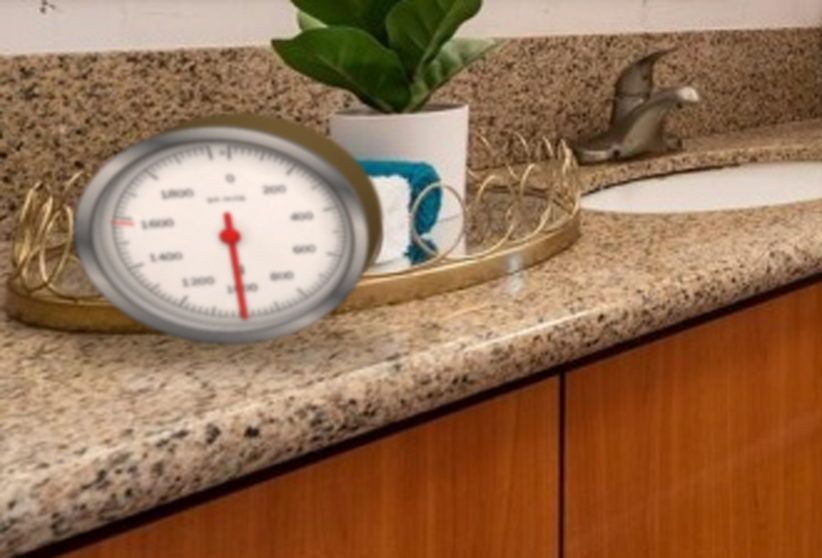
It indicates 1000g
